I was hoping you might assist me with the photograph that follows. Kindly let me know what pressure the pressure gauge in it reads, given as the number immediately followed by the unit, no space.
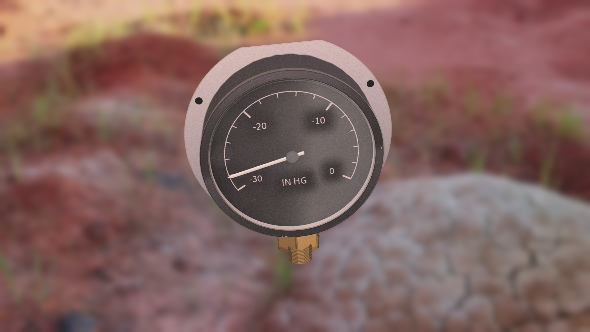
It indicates -28inHg
